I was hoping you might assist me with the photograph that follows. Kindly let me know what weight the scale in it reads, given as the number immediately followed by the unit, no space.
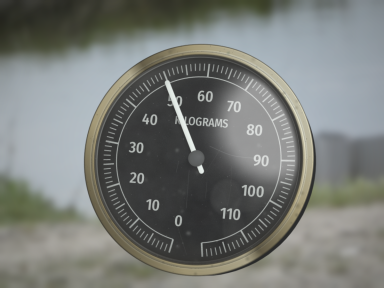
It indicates 50kg
